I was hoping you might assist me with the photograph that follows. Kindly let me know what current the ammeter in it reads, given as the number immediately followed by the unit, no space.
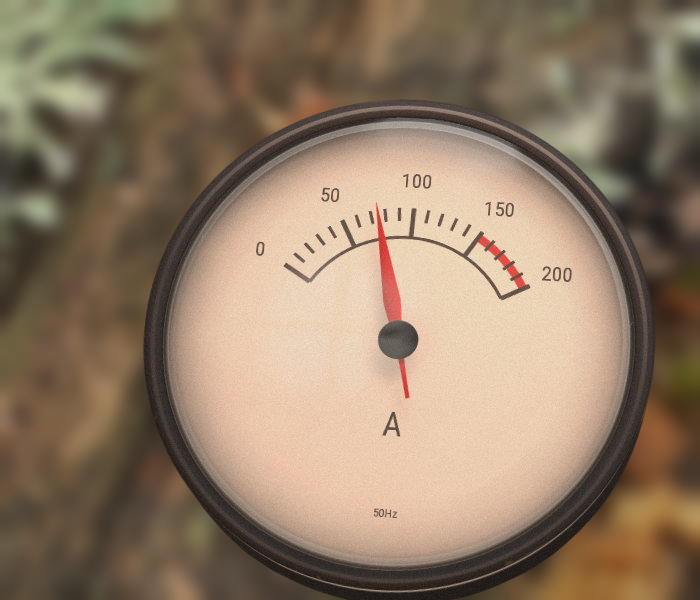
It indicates 75A
